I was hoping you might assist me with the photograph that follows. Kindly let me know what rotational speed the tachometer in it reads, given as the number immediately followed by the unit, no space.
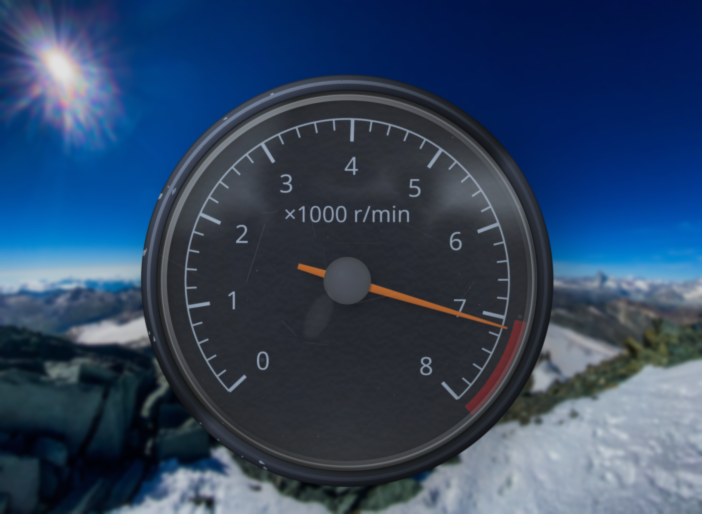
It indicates 7100rpm
